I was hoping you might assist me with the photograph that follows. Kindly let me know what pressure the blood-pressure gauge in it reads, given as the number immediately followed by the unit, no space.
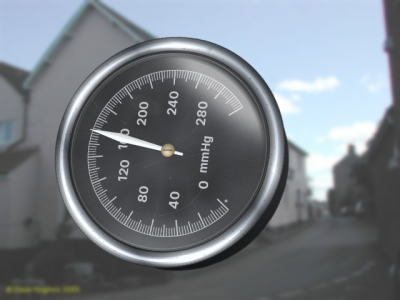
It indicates 160mmHg
